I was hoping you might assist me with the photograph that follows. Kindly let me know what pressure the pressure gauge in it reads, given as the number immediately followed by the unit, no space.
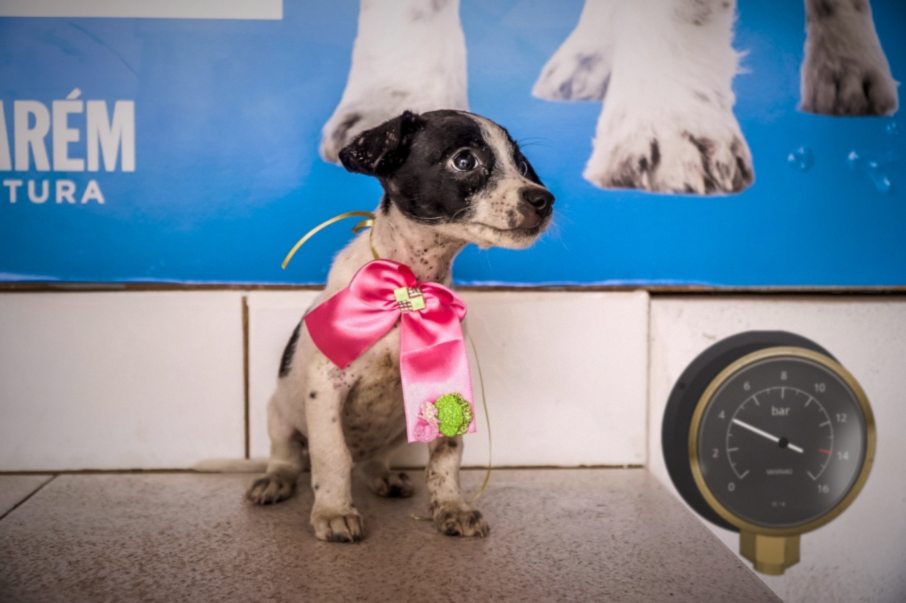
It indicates 4bar
